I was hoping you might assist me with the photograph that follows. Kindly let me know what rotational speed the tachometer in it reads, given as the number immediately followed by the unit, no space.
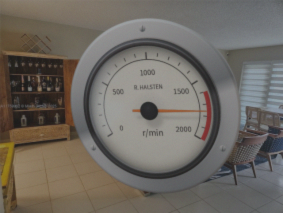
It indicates 1750rpm
